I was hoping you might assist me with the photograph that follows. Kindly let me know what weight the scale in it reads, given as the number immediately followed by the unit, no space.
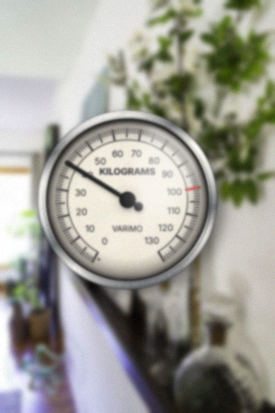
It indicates 40kg
